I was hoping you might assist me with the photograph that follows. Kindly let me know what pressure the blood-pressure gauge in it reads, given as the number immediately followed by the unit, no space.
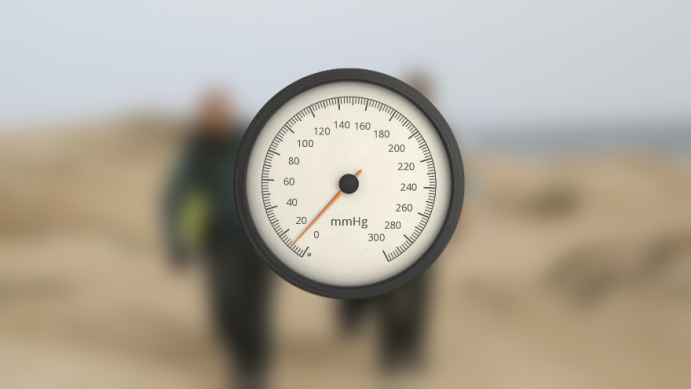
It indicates 10mmHg
